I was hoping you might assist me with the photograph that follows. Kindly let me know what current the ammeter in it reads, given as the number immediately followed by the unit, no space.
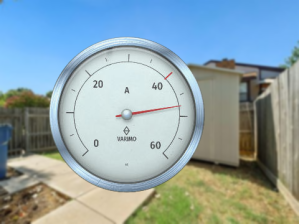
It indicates 47.5A
